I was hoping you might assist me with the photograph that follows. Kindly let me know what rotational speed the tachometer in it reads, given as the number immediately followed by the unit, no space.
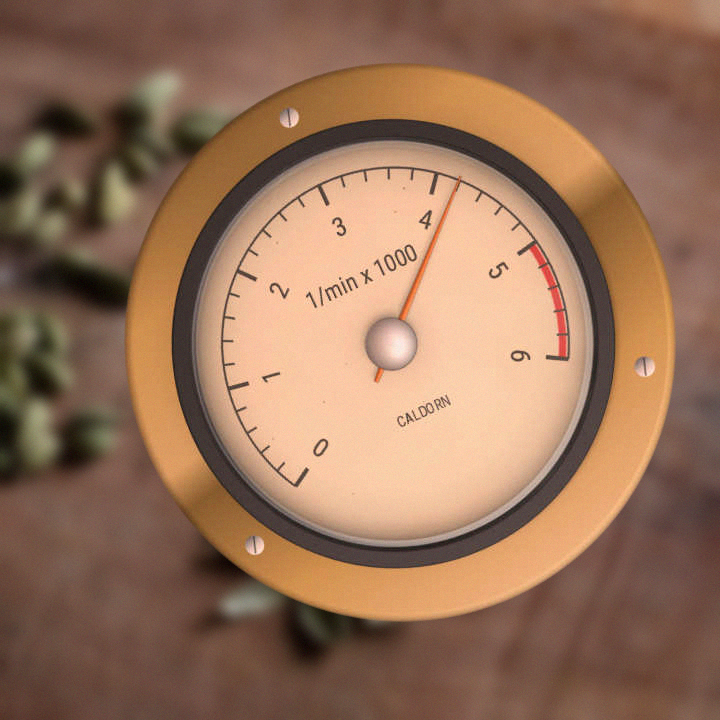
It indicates 4200rpm
